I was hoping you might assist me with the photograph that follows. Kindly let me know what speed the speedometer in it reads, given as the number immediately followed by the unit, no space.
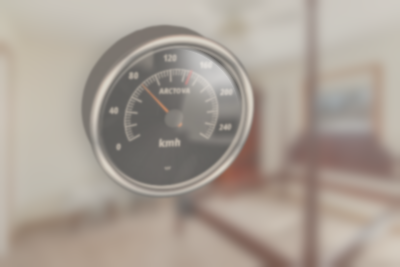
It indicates 80km/h
